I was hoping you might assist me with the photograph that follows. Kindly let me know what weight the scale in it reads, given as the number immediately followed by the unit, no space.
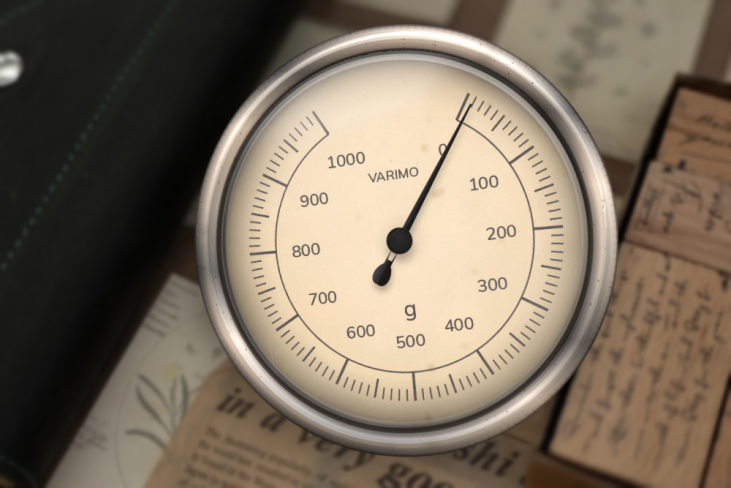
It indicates 10g
